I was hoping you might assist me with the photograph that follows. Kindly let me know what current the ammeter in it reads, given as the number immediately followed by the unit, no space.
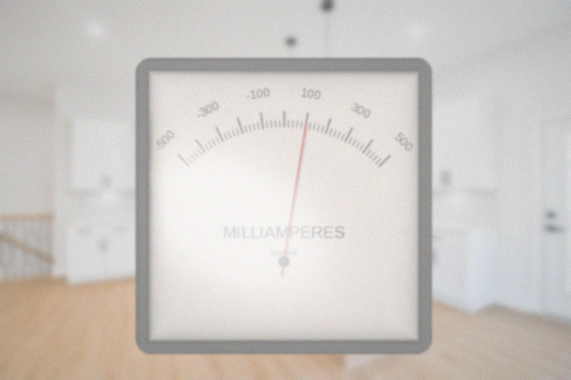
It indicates 100mA
